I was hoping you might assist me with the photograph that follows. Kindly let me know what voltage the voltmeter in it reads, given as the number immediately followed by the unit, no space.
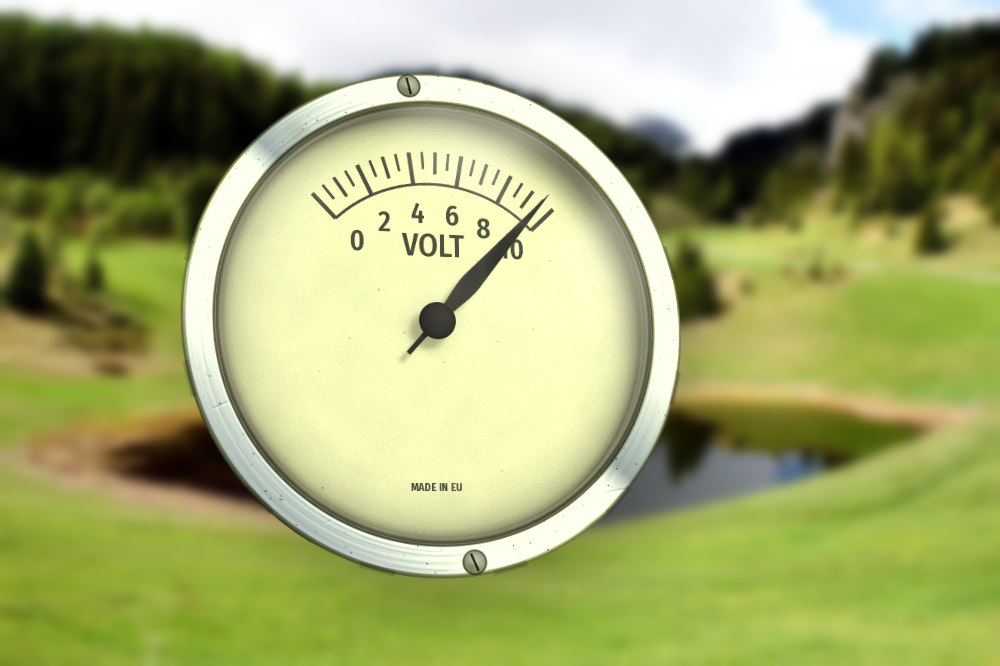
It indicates 9.5V
